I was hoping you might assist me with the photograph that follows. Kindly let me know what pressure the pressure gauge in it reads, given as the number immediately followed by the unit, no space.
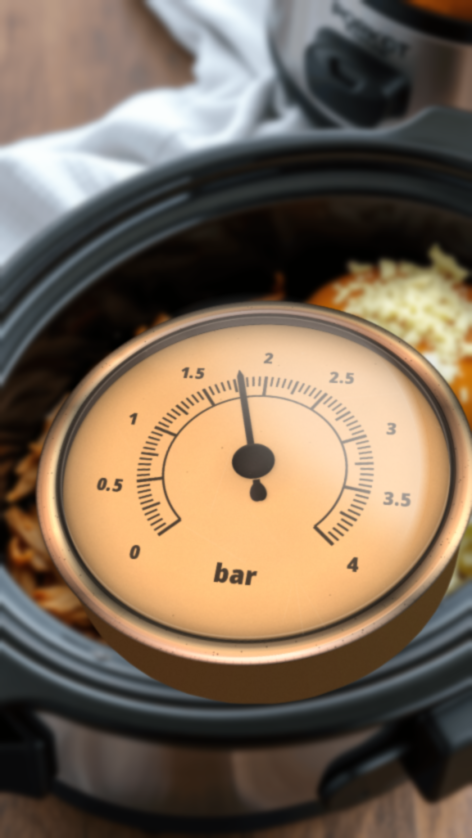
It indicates 1.8bar
